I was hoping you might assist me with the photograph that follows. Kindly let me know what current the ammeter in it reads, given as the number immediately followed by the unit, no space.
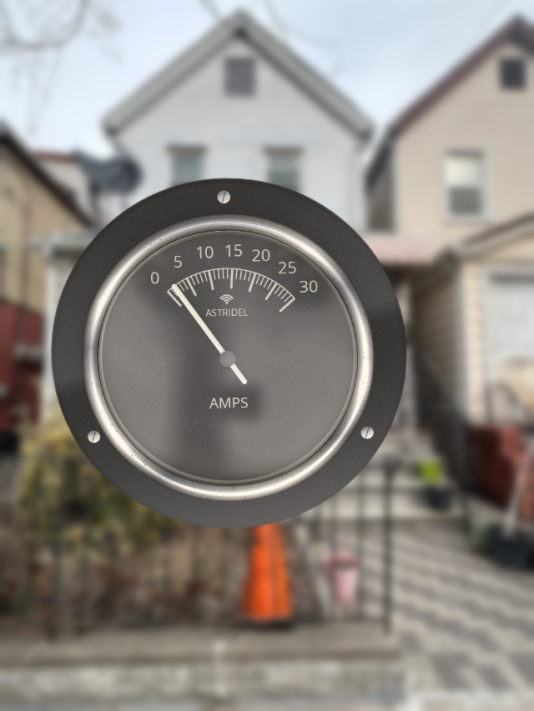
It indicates 2A
